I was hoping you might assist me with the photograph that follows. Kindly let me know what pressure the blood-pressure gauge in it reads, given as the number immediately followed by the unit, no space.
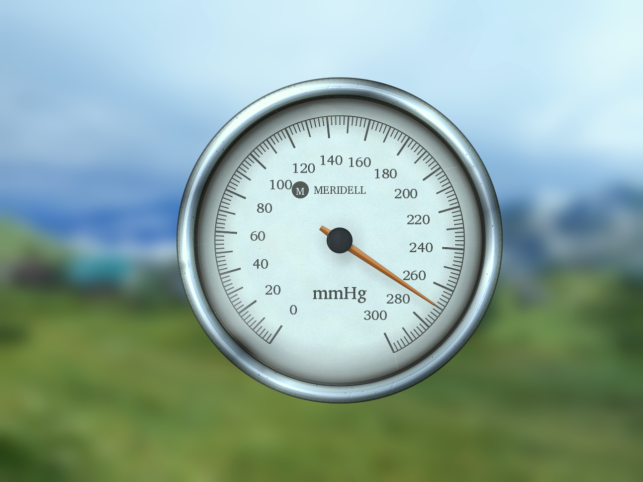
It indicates 270mmHg
